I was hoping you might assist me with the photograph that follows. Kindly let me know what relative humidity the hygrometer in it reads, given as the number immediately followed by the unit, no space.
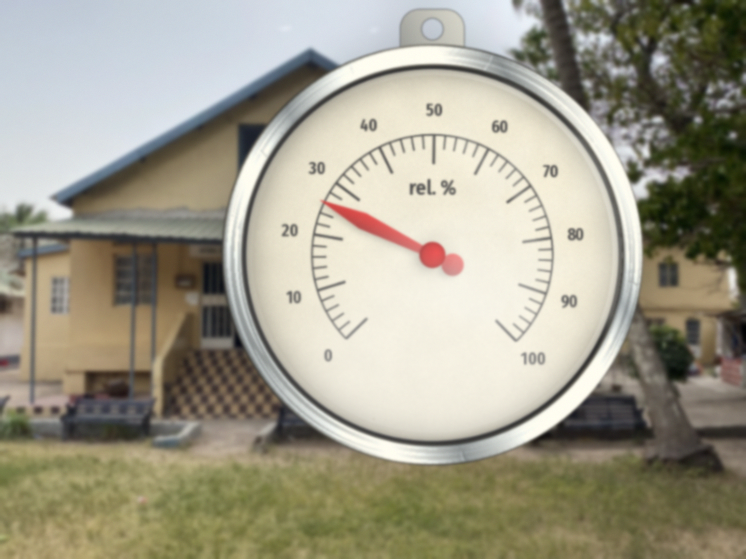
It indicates 26%
